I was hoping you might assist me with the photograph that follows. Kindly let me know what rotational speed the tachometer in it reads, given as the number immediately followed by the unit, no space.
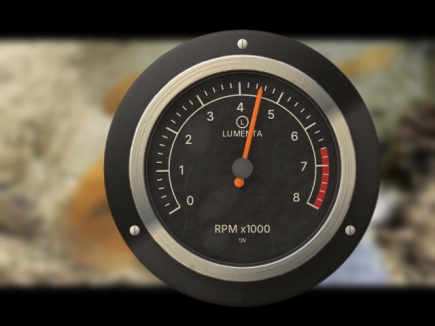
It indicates 4500rpm
